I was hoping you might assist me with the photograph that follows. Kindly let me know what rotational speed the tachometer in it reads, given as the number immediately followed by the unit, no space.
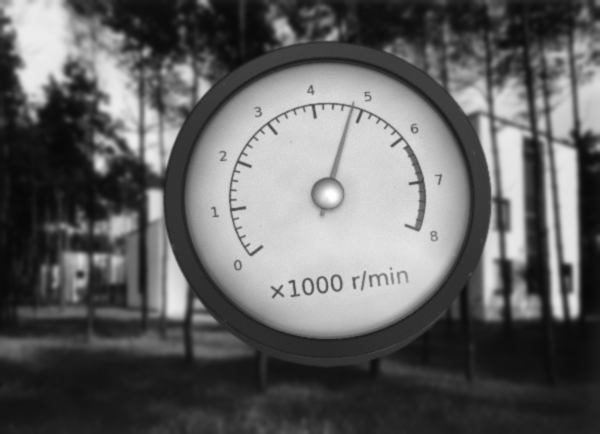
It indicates 4800rpm
